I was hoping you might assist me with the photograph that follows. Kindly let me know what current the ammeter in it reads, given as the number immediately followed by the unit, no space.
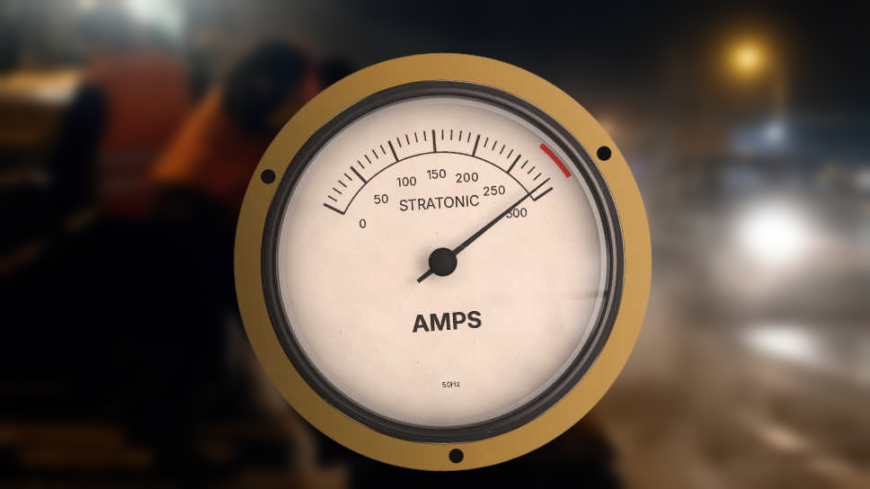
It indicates 290A
